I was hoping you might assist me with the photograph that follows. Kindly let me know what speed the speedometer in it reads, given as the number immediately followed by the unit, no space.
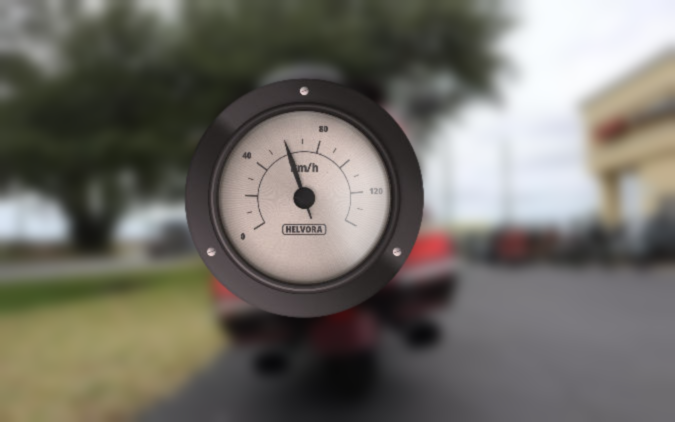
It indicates 60km/h
